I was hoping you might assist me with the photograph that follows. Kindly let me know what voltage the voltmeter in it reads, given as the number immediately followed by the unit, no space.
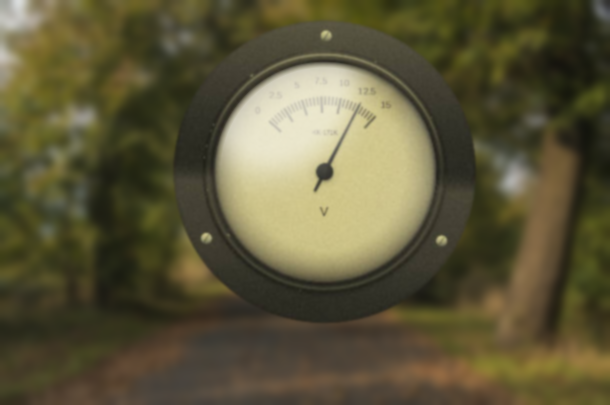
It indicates 12.5V
